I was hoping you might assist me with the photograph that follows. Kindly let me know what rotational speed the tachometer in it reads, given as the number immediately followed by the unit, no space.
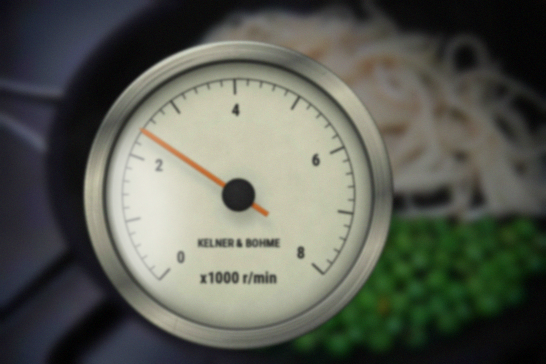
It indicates 2400rpm
